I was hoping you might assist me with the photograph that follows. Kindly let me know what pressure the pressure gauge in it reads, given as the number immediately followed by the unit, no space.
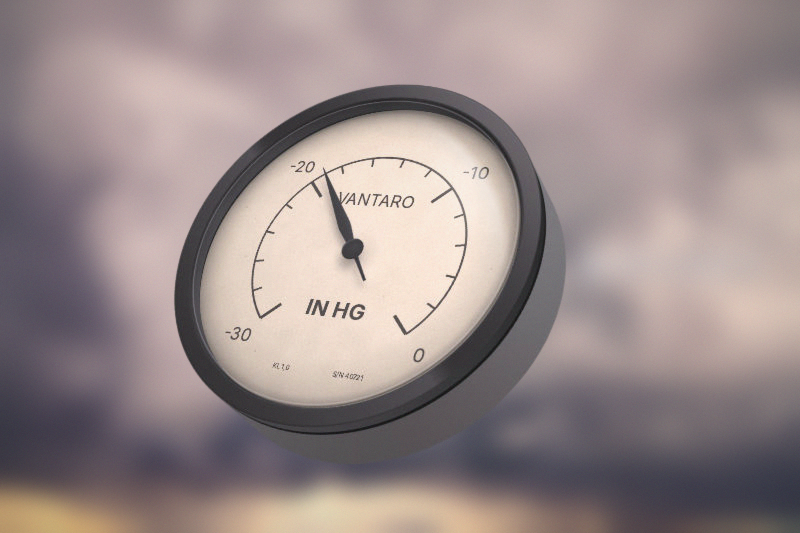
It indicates -19inHg
